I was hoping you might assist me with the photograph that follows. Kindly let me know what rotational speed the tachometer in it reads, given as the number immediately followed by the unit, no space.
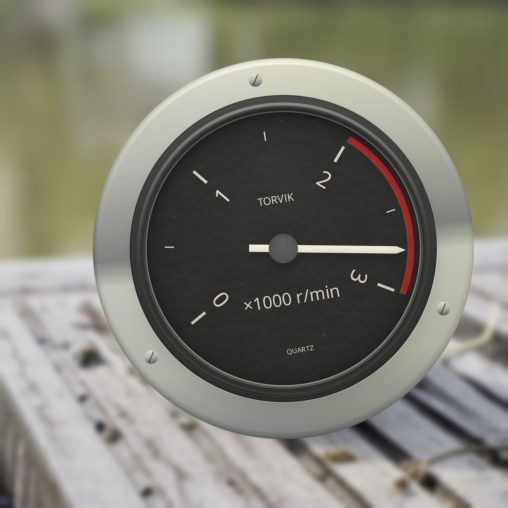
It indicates 2750rpm
